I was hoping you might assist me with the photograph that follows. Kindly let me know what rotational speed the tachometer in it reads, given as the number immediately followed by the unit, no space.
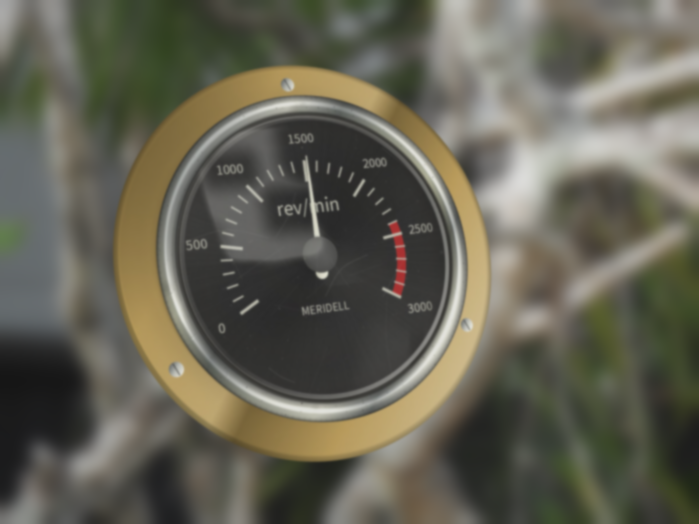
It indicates 1500rpm
